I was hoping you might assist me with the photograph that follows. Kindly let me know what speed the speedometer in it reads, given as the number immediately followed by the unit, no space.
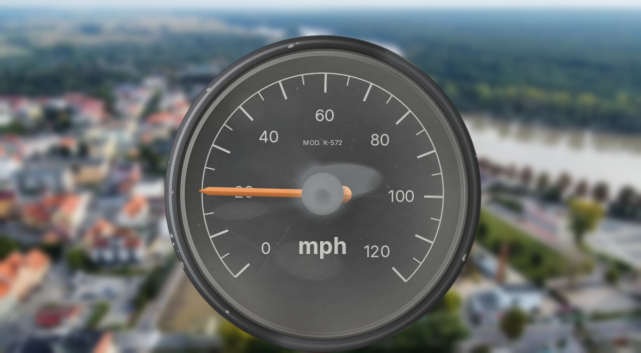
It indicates 20mph
